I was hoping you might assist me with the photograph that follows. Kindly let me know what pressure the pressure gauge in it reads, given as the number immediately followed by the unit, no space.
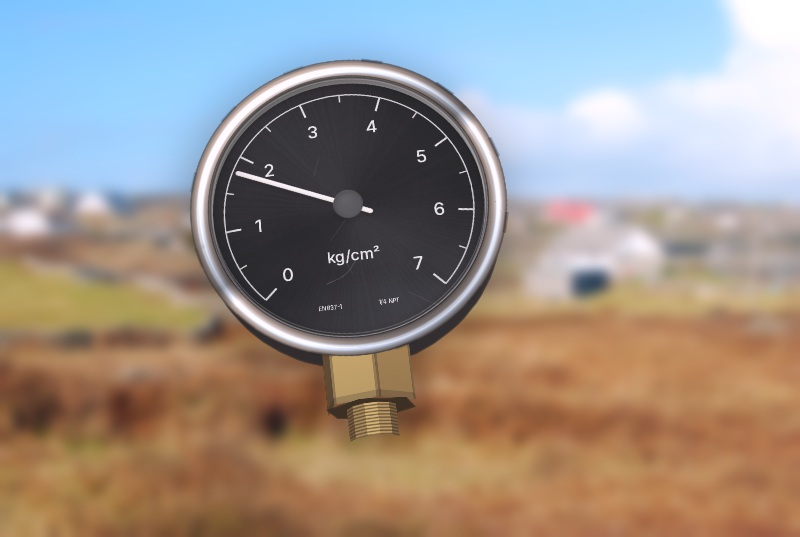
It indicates 1.75kg/cm²
